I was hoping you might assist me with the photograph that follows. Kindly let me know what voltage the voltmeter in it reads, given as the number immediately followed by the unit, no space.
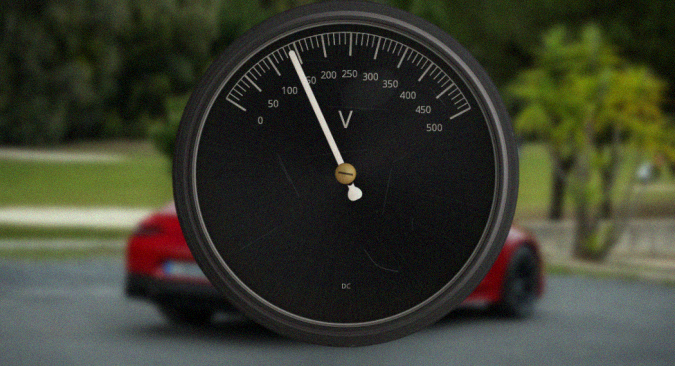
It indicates 140V
